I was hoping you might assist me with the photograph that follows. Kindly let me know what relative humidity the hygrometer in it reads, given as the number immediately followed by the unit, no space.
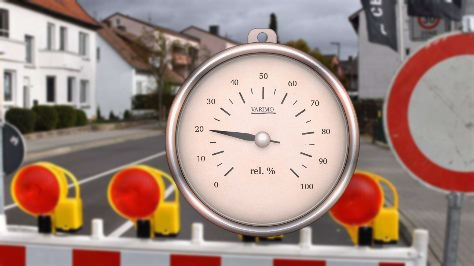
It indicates 20%
